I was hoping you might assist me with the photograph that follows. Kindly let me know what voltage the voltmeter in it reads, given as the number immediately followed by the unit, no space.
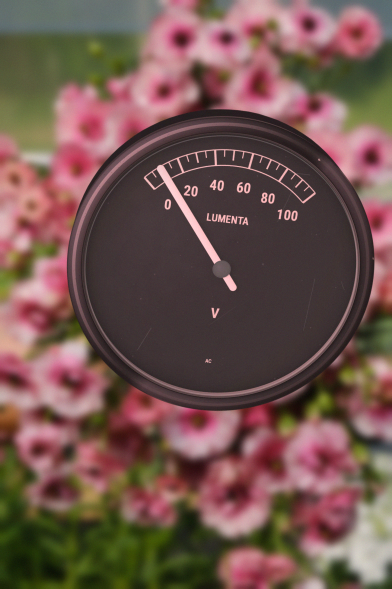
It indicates 10V
